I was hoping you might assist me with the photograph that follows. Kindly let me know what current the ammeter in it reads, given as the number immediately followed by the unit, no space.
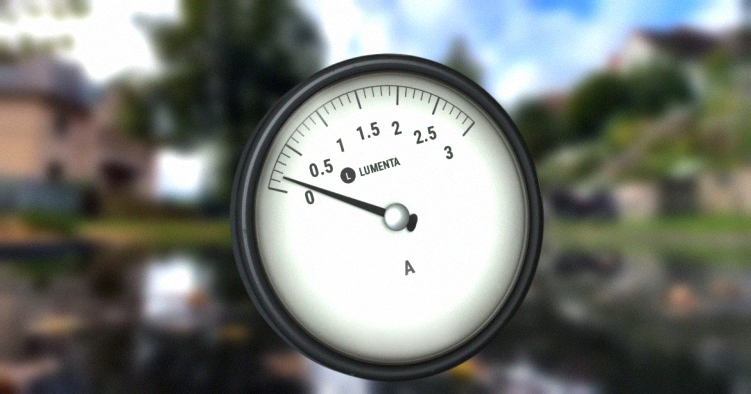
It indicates 0.15A
